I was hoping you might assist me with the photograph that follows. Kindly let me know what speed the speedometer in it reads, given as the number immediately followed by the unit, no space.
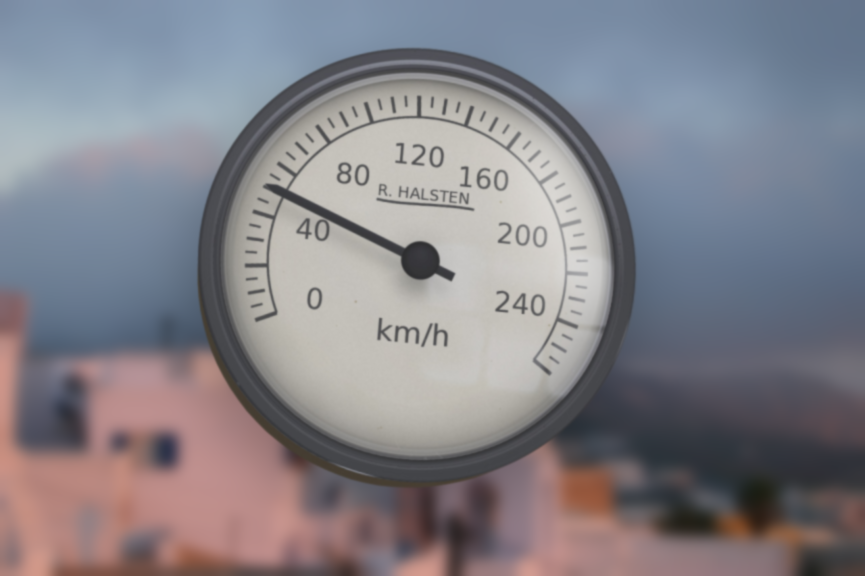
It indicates 50km/h
